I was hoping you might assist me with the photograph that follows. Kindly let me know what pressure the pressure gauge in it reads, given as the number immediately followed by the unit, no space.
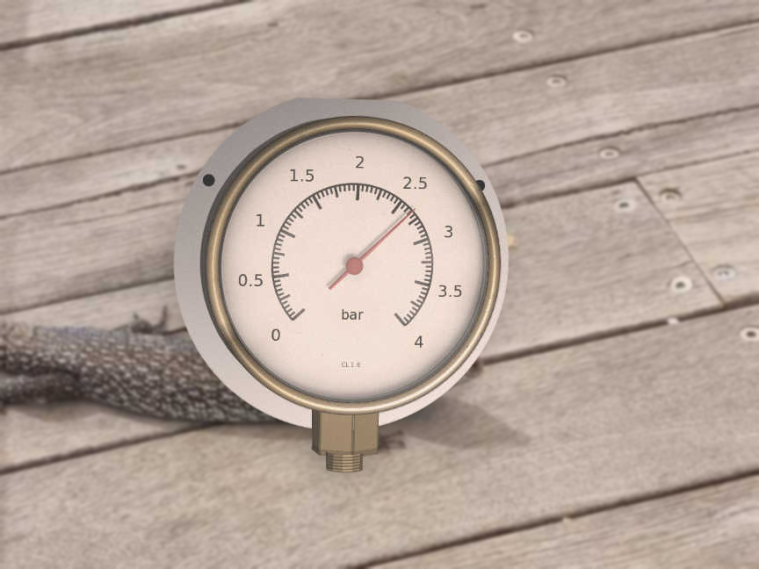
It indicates 2.65bar
